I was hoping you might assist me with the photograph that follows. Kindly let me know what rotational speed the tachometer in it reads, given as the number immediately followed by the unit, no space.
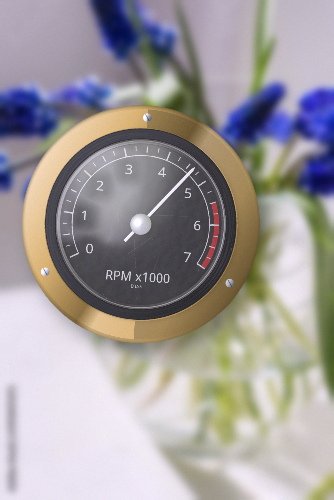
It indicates 4625rpm
